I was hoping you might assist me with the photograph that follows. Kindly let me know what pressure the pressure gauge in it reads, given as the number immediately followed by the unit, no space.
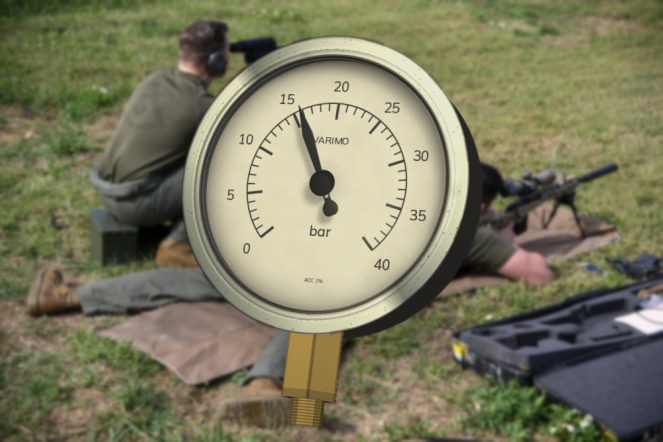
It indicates 16bar
